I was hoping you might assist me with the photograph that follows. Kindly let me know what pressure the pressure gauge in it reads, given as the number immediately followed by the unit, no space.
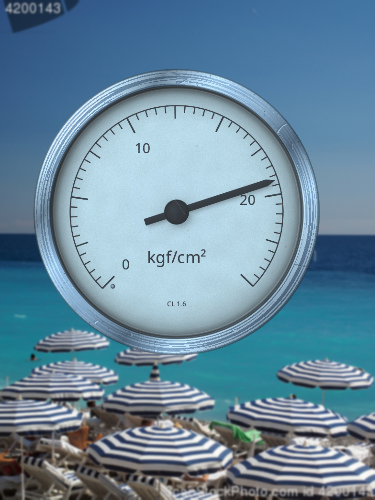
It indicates 19.25kg/cm²
